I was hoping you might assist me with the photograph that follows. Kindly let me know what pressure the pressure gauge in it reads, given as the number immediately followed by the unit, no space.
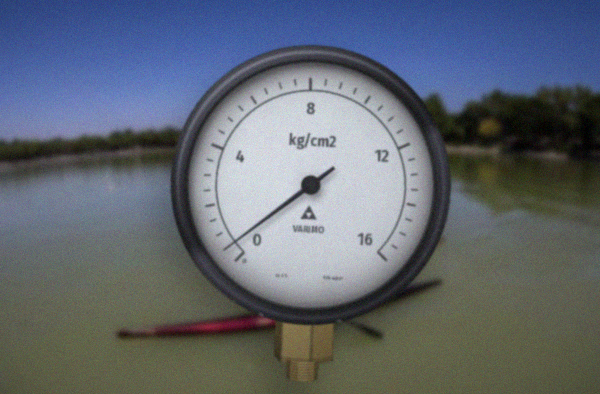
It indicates 0.5kg/cm²
